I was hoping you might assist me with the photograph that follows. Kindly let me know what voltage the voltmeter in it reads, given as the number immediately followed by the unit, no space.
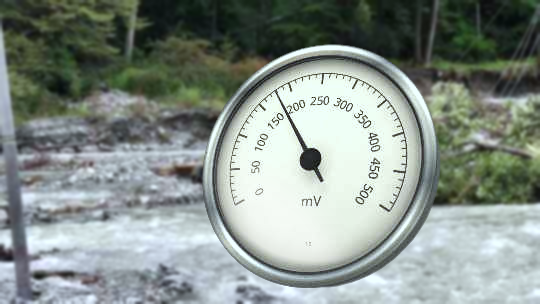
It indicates 180mV
